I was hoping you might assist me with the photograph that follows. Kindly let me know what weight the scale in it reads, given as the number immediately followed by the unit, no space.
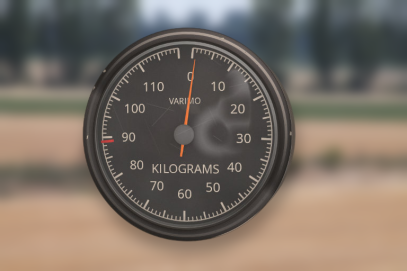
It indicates 1kg
